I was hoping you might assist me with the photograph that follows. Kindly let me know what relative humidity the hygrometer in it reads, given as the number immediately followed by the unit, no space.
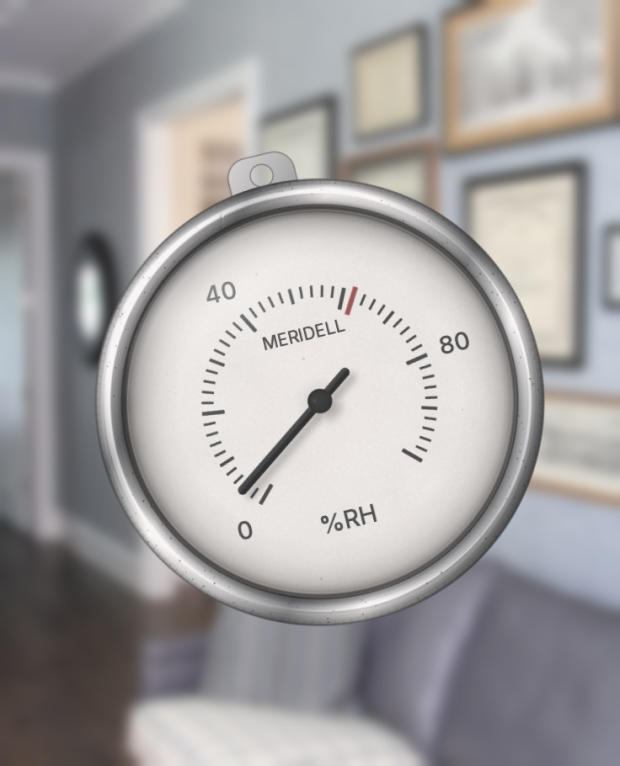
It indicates 4%
